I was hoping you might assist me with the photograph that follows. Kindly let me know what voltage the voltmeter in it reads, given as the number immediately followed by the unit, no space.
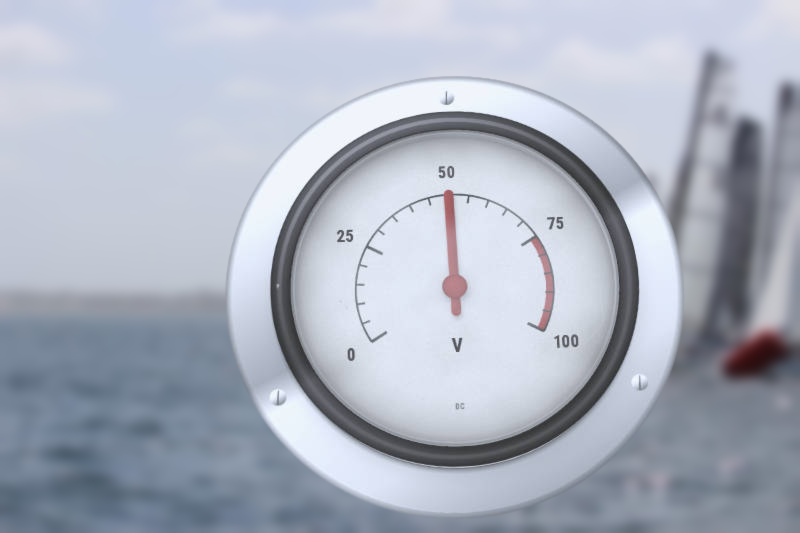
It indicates 50V
